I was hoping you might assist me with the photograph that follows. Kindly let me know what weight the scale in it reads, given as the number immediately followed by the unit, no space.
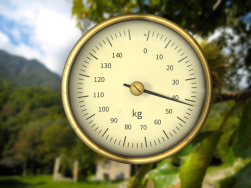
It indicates 42kg
